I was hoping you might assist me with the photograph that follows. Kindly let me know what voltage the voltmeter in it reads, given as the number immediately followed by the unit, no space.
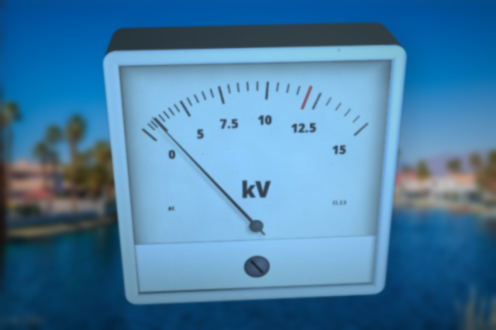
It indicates 2.5kV
